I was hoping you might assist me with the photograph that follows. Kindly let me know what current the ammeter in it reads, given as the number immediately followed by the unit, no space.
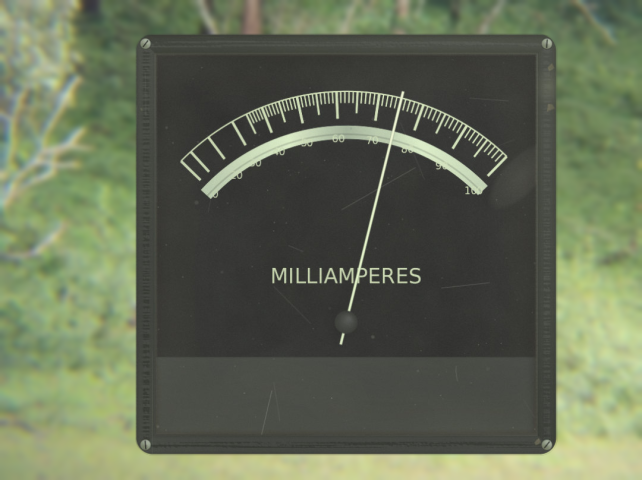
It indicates 75mA
